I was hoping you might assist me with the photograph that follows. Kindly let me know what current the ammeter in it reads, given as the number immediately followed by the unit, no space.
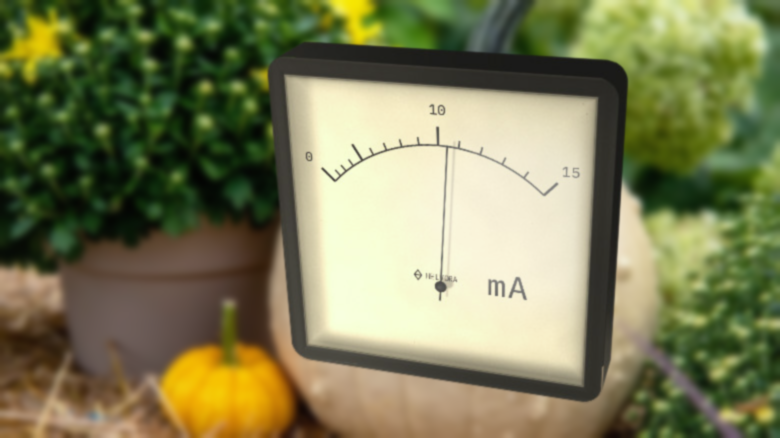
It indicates 10.5mA
